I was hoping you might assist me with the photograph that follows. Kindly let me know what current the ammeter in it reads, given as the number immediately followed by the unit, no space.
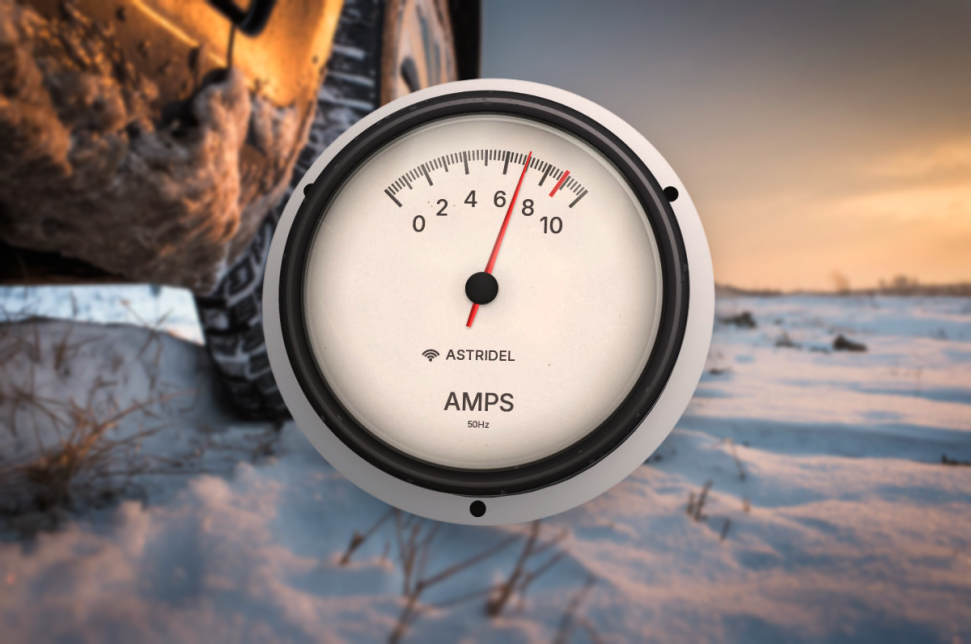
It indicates 7A
